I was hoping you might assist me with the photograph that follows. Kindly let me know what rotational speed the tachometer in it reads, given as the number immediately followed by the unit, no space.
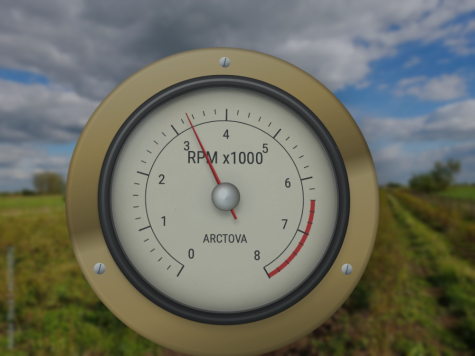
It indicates 3300rpm
